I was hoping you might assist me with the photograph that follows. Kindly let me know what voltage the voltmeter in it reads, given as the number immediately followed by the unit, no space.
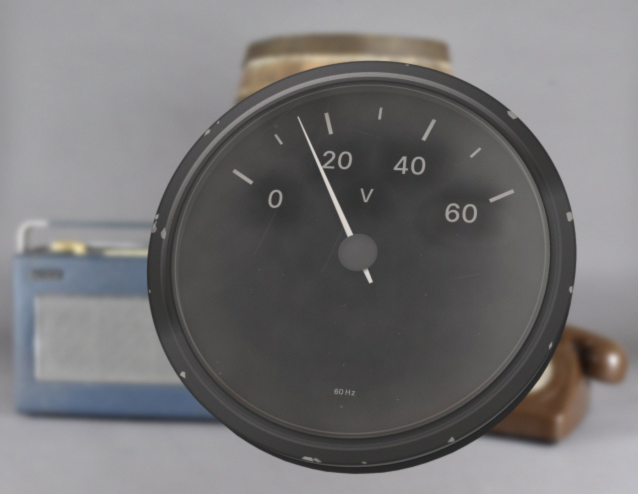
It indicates 15V
